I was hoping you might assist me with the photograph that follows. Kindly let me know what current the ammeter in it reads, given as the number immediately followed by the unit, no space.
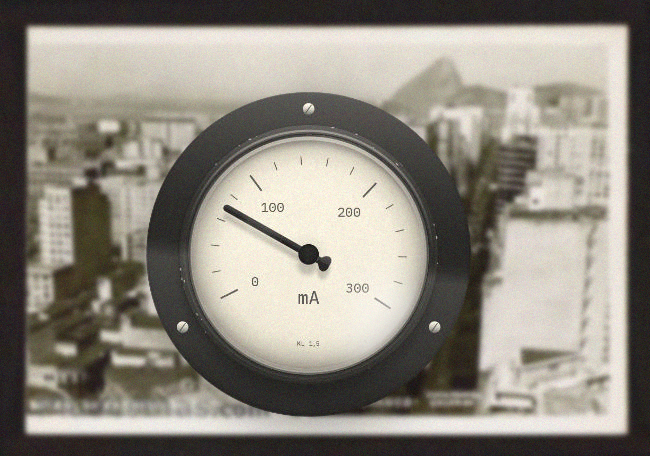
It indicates 70mA
